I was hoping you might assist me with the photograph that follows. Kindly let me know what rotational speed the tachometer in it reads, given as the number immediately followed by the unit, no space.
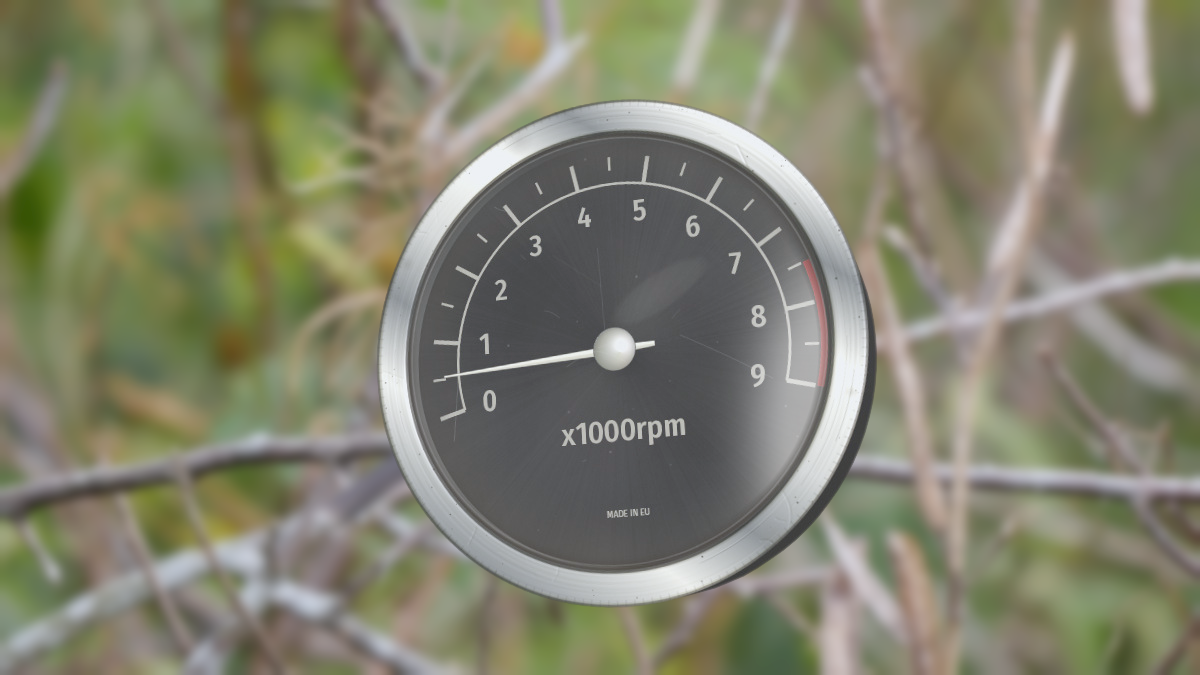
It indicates 500rpm
